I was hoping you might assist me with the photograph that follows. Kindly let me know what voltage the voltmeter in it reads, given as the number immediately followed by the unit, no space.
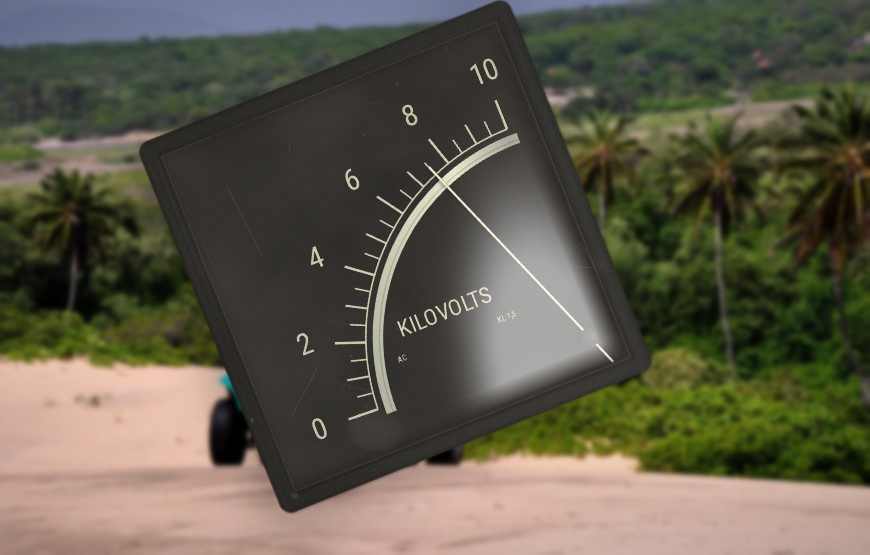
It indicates 7.5kV
